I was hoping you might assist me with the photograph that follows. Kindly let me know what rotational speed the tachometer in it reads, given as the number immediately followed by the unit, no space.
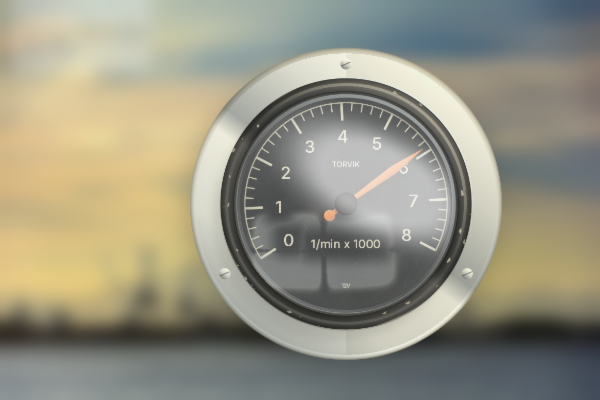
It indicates 5900rpm
